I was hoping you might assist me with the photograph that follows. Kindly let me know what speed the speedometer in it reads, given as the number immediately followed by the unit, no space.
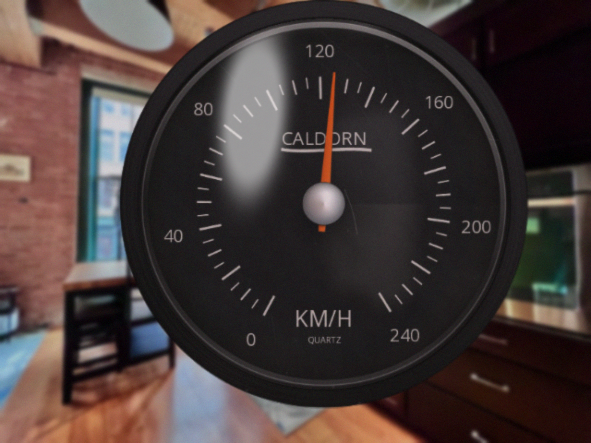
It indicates 125km/h
